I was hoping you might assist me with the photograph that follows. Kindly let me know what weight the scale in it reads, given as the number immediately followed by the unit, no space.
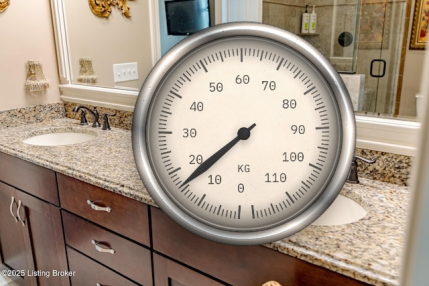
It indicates 16kg
